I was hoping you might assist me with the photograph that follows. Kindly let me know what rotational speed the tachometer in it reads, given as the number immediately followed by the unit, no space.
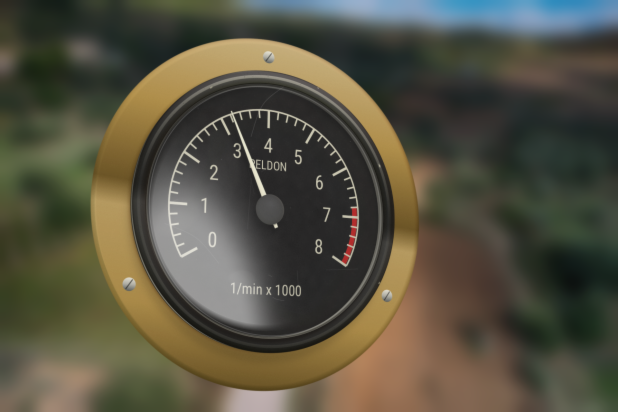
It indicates 3200rpm
